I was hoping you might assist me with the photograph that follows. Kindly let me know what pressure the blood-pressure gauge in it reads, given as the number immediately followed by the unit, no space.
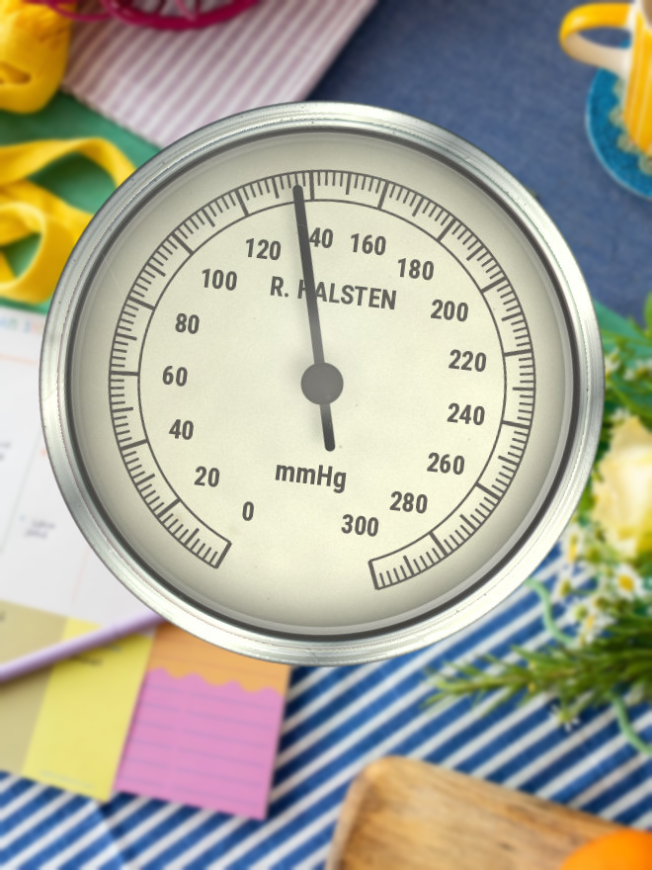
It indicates 136mmHg
